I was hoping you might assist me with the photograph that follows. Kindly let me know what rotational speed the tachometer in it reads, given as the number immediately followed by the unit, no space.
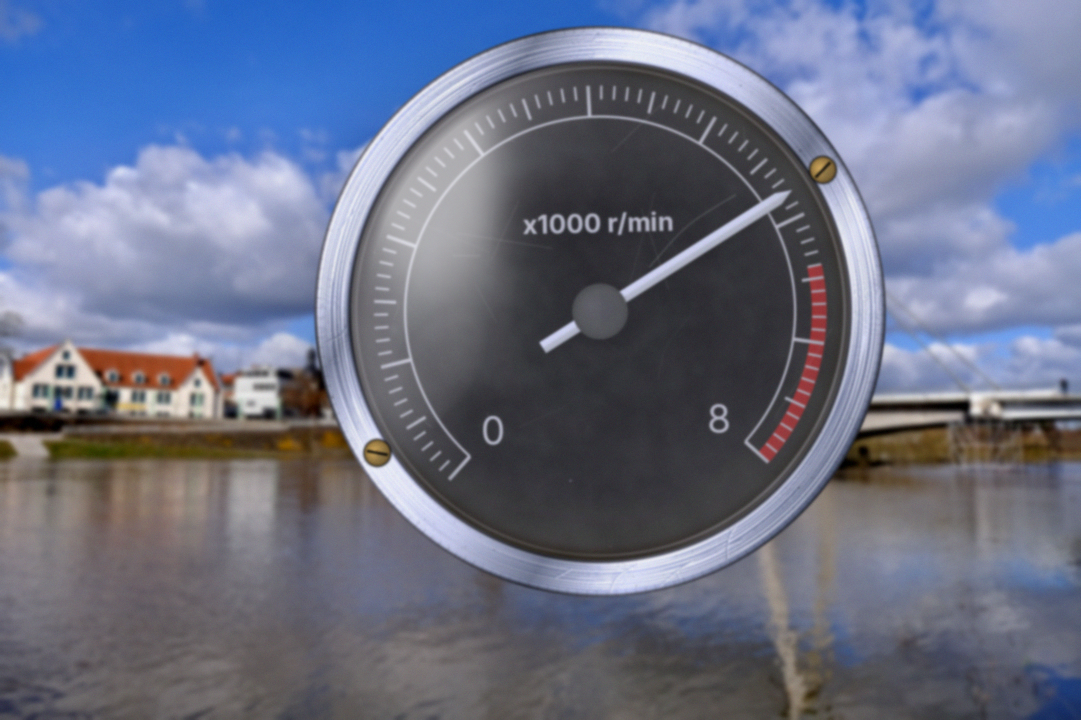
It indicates 5800rpm
